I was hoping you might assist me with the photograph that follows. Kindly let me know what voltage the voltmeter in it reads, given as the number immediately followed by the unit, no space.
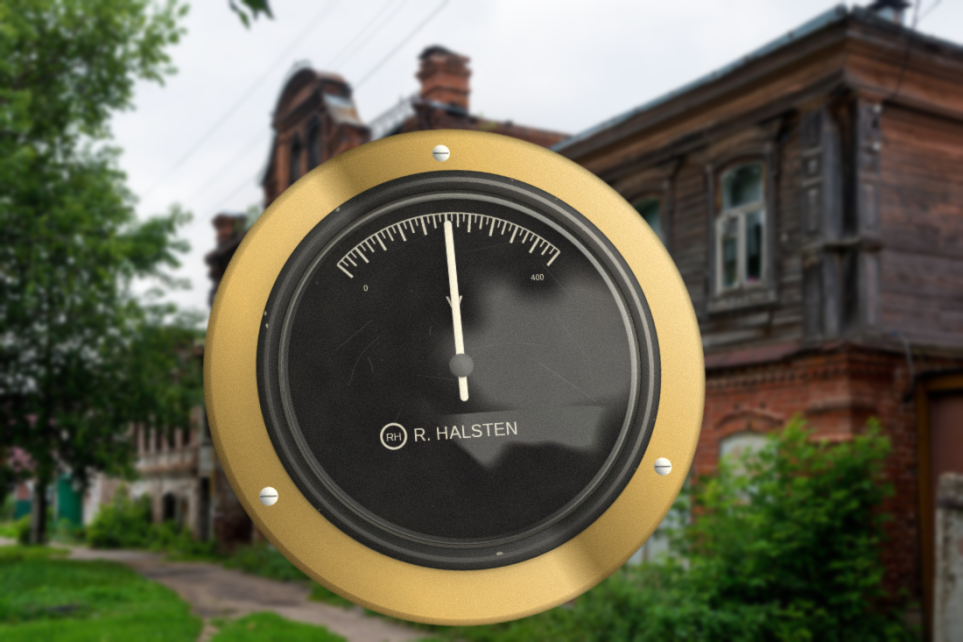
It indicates 200V
